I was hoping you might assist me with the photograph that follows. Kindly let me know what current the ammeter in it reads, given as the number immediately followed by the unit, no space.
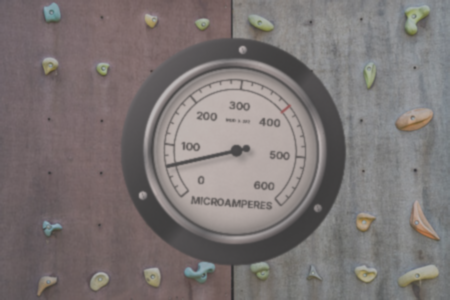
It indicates 60µA
